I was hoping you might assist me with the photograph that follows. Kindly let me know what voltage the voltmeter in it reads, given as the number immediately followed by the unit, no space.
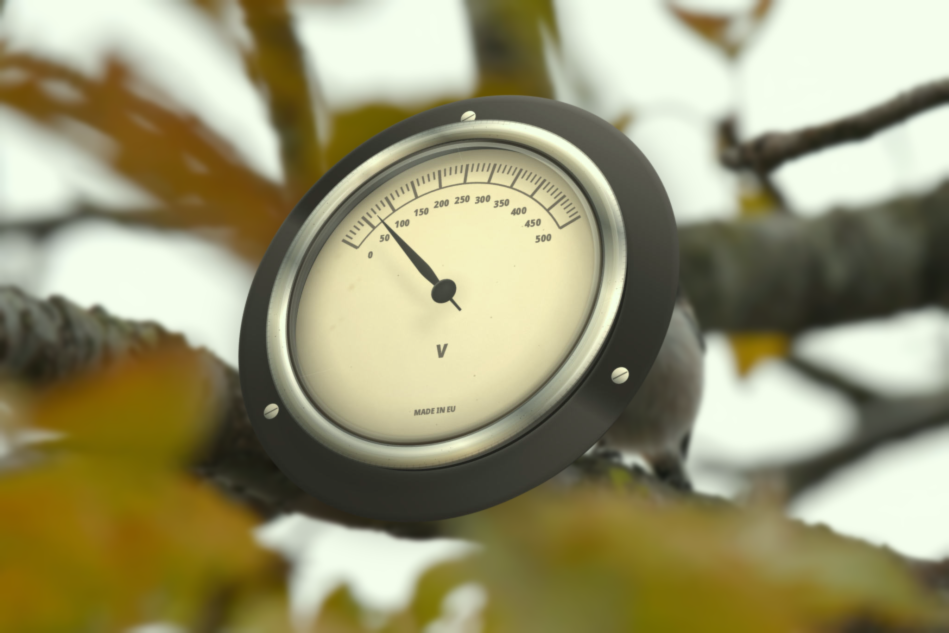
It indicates 70V
